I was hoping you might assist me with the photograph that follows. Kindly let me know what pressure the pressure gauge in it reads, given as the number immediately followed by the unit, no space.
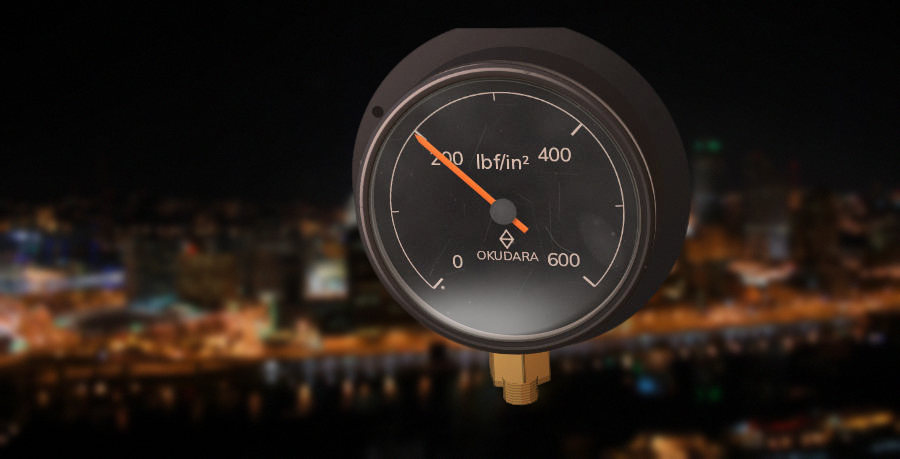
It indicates 200psi
